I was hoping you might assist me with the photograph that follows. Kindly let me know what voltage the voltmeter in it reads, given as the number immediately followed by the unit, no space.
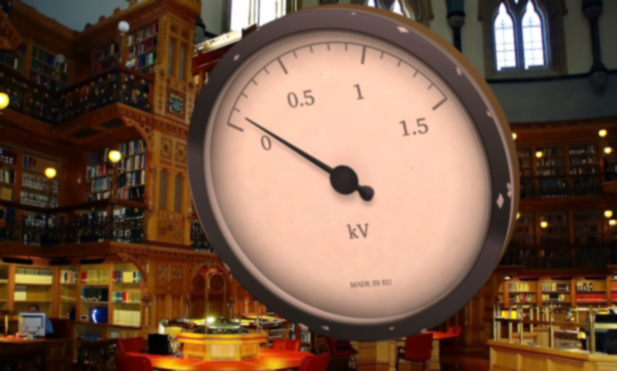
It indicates 0.1kV
